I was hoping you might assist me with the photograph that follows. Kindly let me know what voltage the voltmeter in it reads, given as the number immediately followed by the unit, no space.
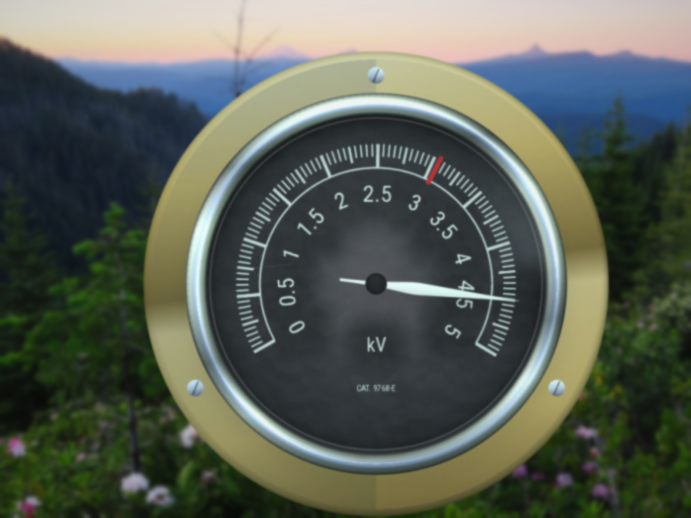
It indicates 4.5kV
